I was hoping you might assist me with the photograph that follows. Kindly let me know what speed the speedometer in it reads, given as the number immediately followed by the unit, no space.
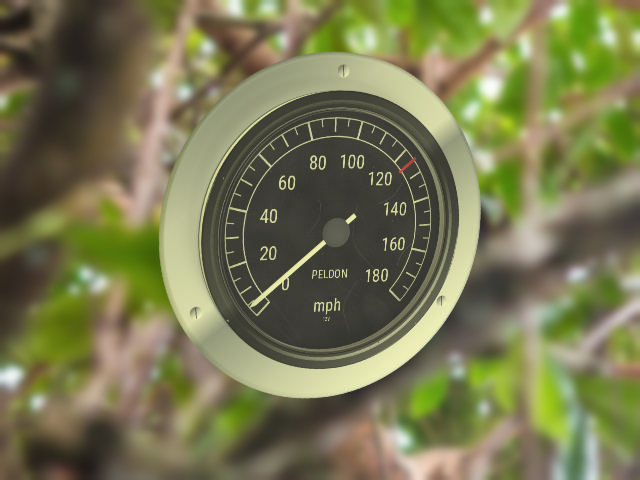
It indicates 5mph
